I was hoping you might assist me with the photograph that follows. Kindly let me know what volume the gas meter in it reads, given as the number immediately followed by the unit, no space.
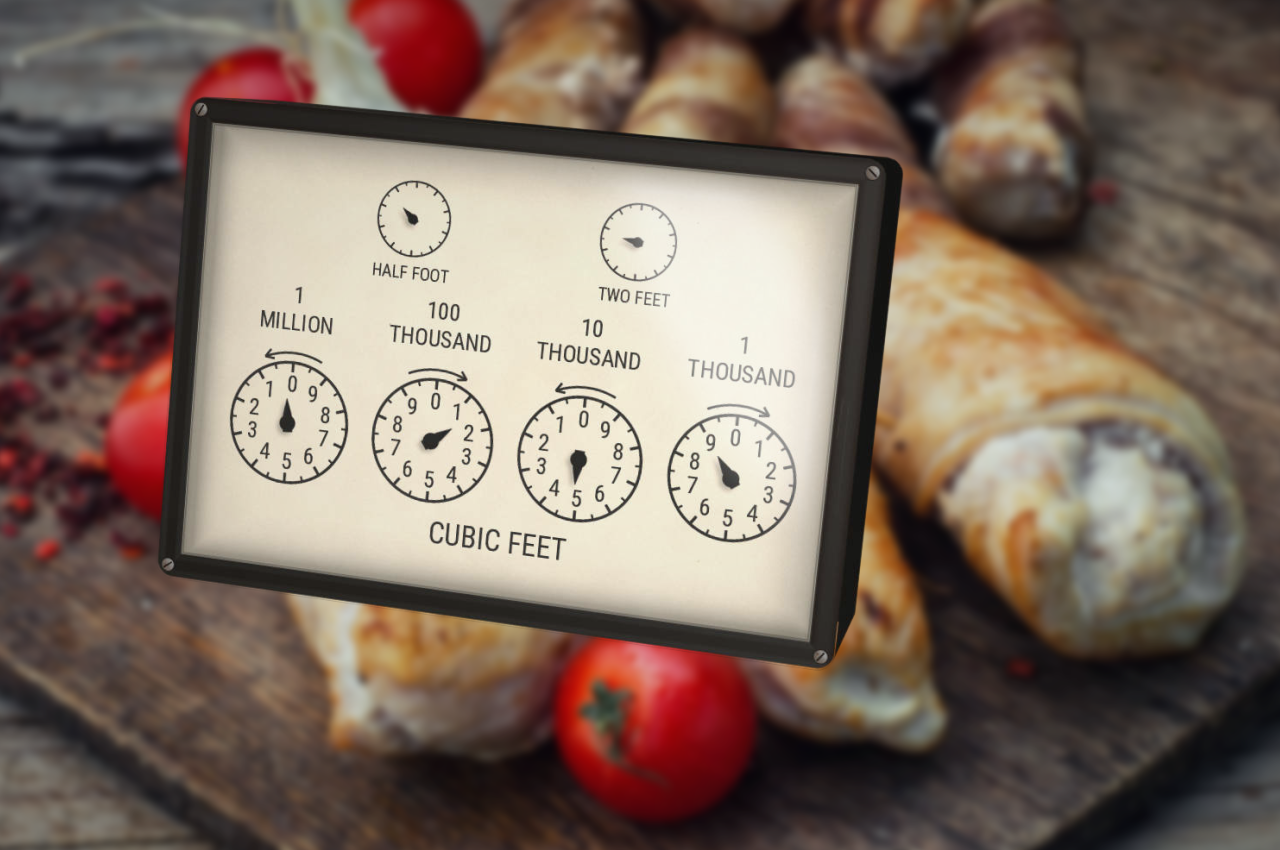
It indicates 14900ft³
